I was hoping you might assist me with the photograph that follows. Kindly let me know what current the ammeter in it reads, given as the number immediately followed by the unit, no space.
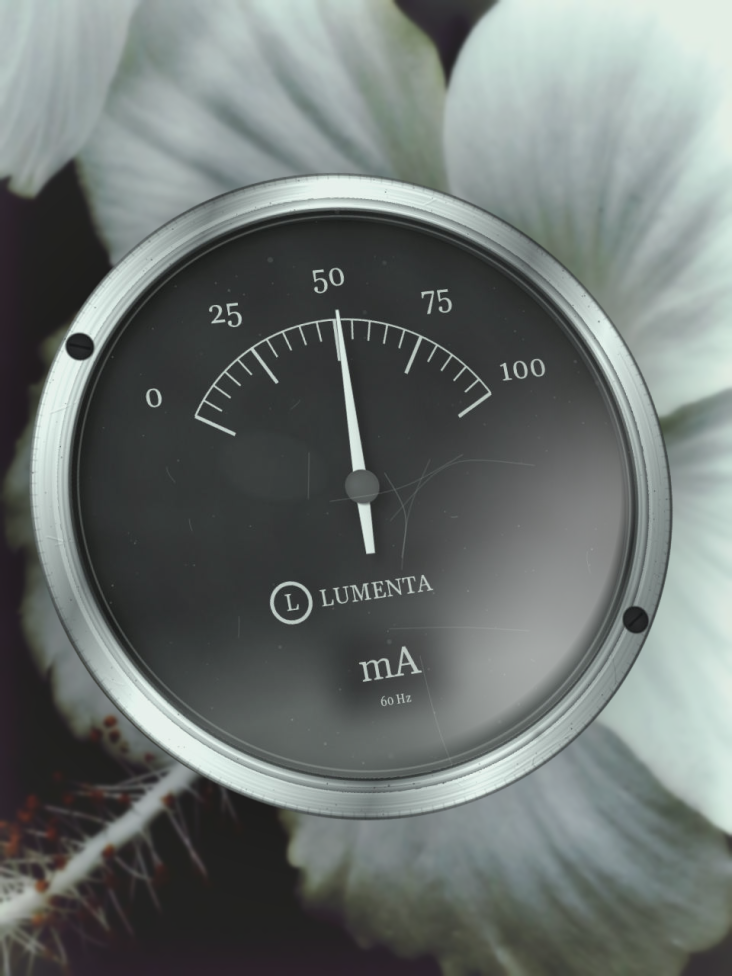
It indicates 50mA
